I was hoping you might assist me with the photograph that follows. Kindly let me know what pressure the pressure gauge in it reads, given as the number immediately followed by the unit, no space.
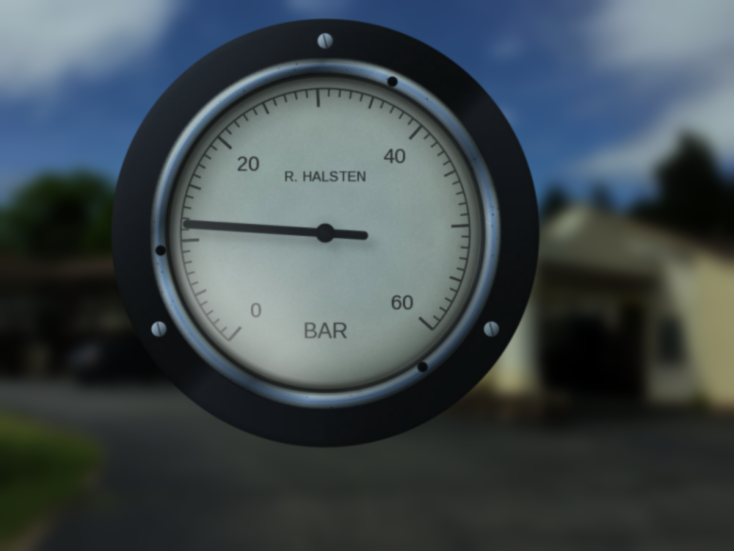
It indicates 11.5bar
